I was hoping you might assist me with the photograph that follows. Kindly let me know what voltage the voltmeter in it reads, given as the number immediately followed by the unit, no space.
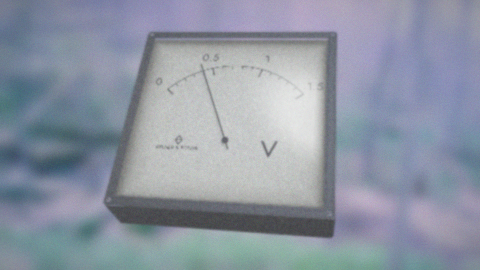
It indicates 0.4V
